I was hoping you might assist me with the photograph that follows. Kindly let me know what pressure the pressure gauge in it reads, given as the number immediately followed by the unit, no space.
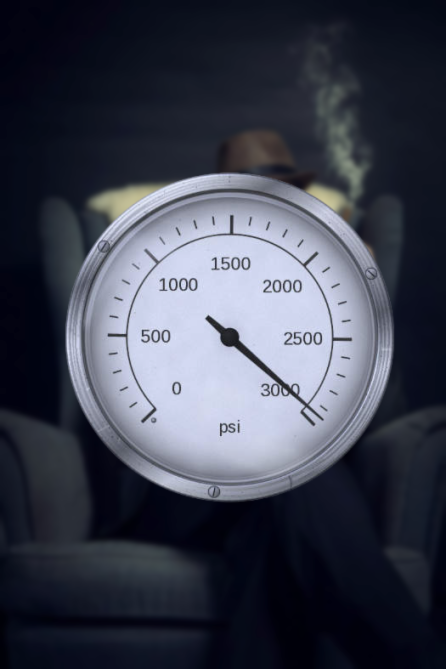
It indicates 2950psi
